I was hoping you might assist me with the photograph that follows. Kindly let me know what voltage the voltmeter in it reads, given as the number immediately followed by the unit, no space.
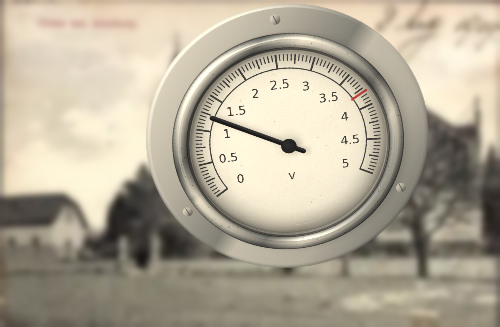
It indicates 1.25V
